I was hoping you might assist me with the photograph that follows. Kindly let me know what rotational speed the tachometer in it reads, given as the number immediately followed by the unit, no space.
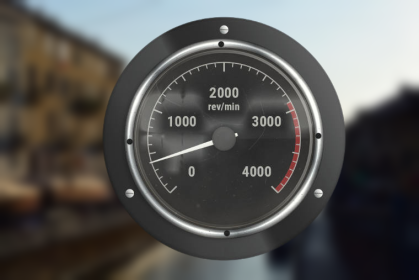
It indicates 400rpm
